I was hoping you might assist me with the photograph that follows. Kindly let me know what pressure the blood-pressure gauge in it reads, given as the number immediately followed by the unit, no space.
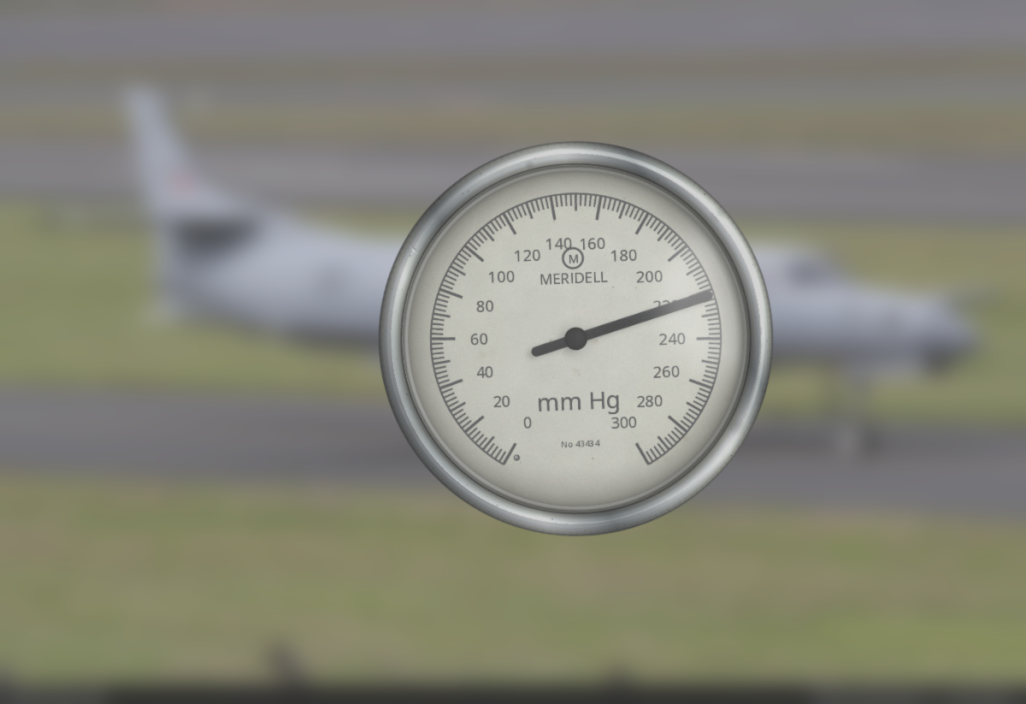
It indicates 222mmHg
